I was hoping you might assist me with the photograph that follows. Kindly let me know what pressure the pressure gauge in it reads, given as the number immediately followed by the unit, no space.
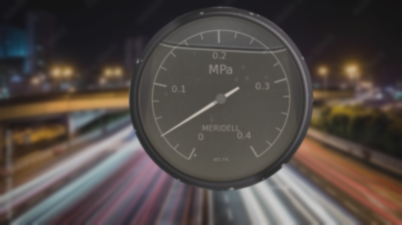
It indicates 0.04MPa
